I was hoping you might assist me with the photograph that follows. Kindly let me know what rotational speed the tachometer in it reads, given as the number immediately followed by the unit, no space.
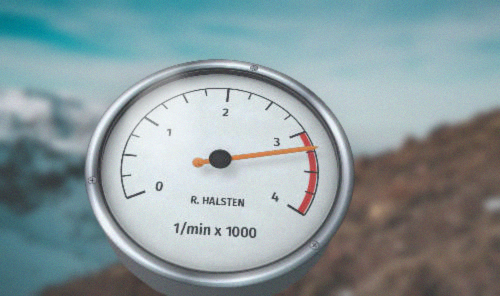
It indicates 3250rpm
